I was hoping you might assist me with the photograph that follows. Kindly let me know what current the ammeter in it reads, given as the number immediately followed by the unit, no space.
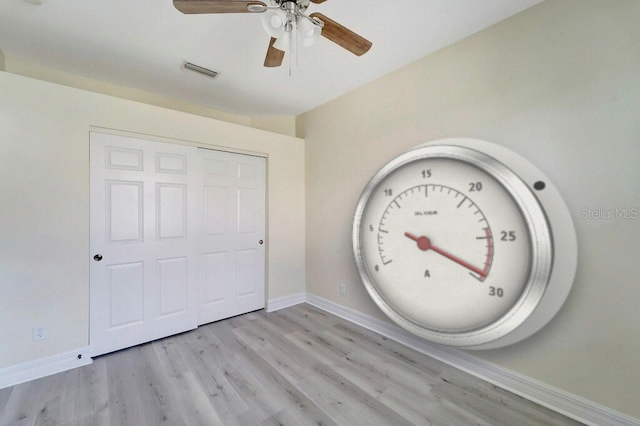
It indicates 29A
